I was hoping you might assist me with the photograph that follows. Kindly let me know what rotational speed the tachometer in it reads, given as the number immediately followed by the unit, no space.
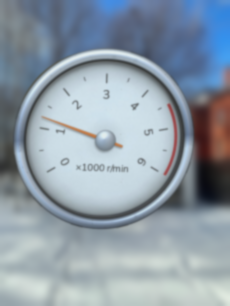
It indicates 1250rpm
